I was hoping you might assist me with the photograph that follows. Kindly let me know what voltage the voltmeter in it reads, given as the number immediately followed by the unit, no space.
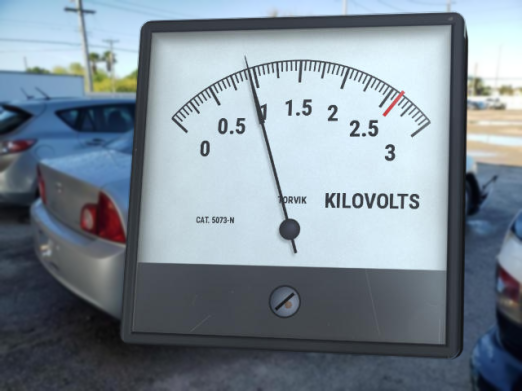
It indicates 0.95kV
